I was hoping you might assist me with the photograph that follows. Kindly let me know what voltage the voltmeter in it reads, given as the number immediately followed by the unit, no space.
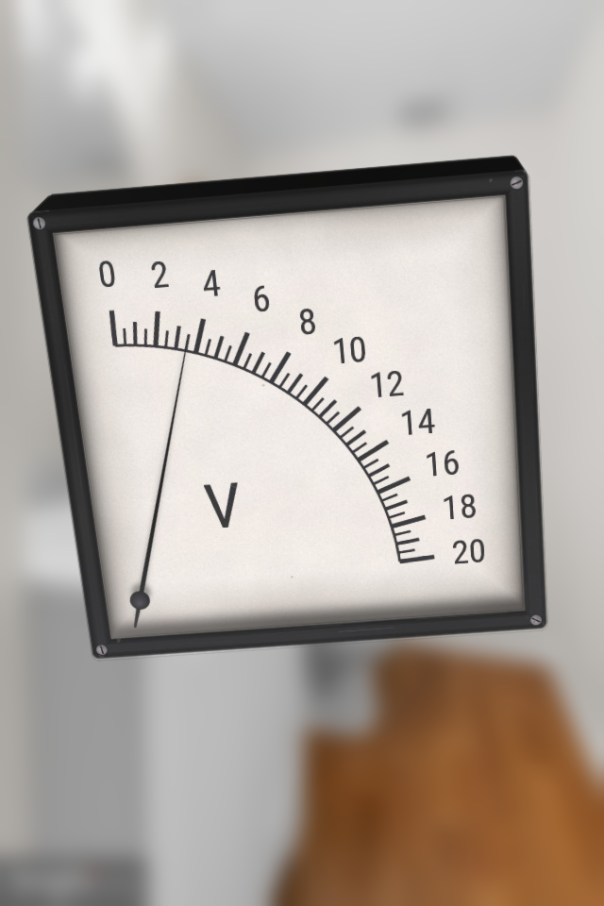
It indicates 3.5V
